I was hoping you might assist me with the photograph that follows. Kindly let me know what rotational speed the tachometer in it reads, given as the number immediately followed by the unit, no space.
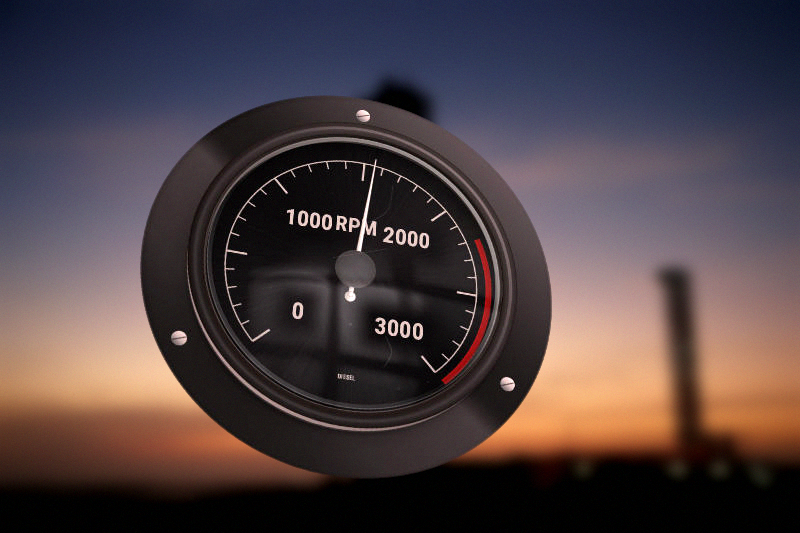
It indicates 1550rpm
